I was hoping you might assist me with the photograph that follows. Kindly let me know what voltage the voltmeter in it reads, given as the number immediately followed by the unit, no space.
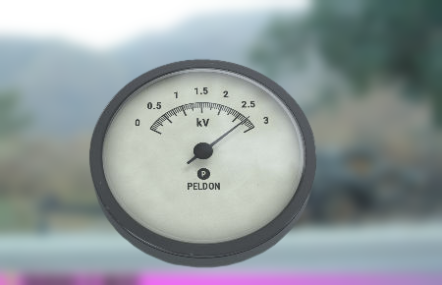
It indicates 2.75kV
